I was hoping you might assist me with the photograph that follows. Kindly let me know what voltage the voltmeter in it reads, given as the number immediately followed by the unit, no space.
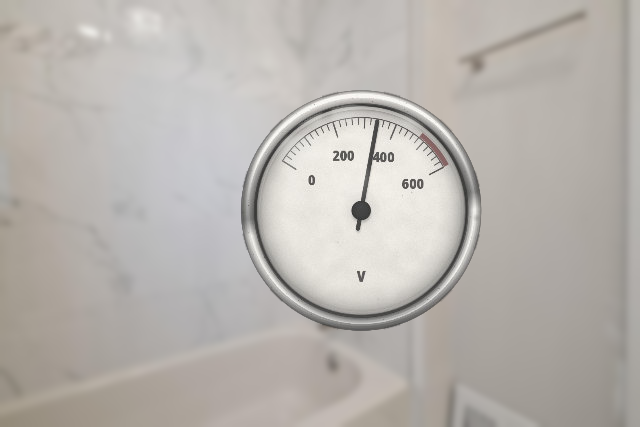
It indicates 340V
